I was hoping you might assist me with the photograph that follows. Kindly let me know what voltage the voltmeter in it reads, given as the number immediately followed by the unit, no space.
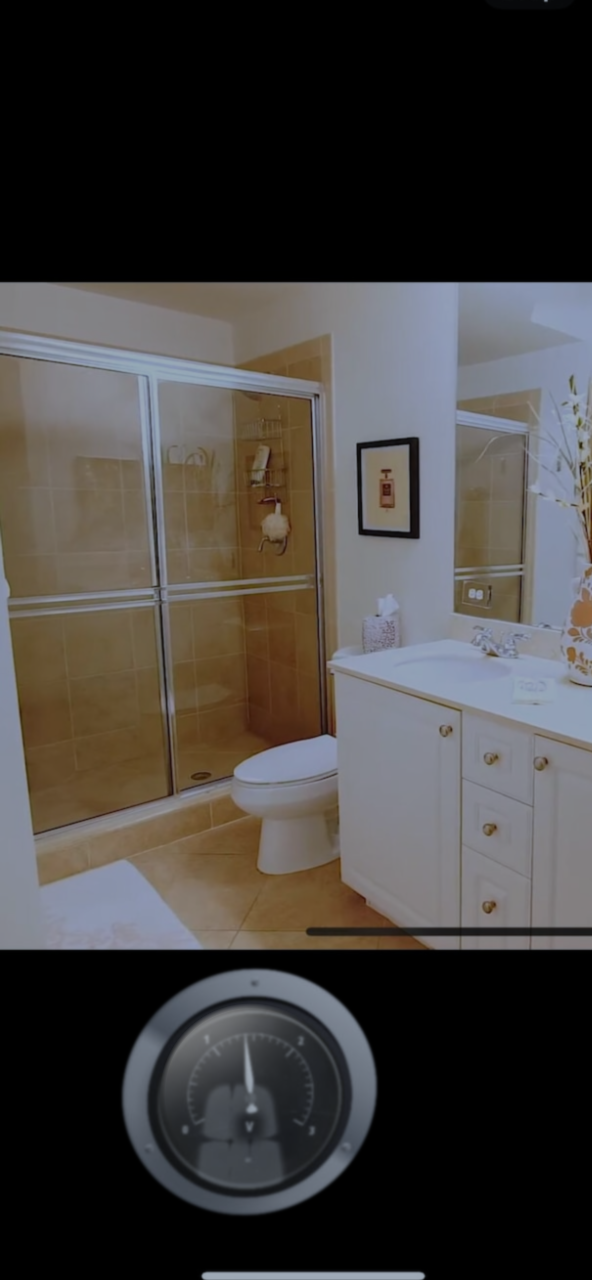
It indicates 1.4V
